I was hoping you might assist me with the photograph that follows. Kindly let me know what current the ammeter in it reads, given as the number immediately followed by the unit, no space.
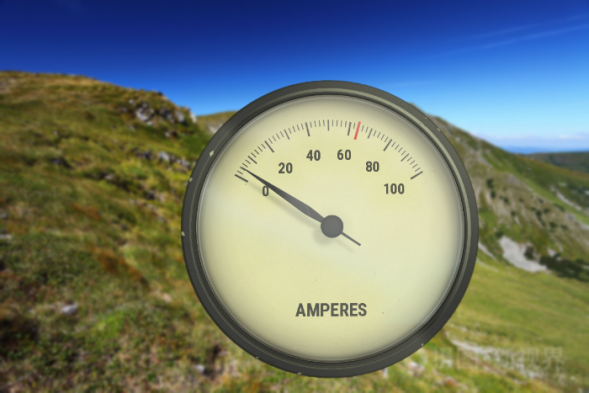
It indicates 4A
